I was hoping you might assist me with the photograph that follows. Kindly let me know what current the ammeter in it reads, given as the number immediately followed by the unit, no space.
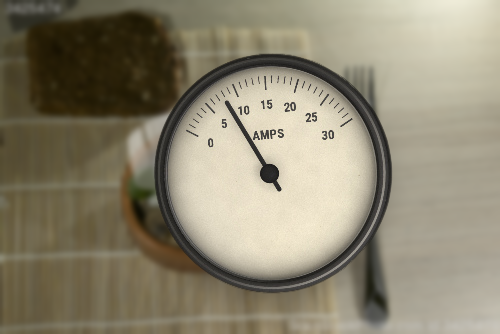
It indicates 8A
